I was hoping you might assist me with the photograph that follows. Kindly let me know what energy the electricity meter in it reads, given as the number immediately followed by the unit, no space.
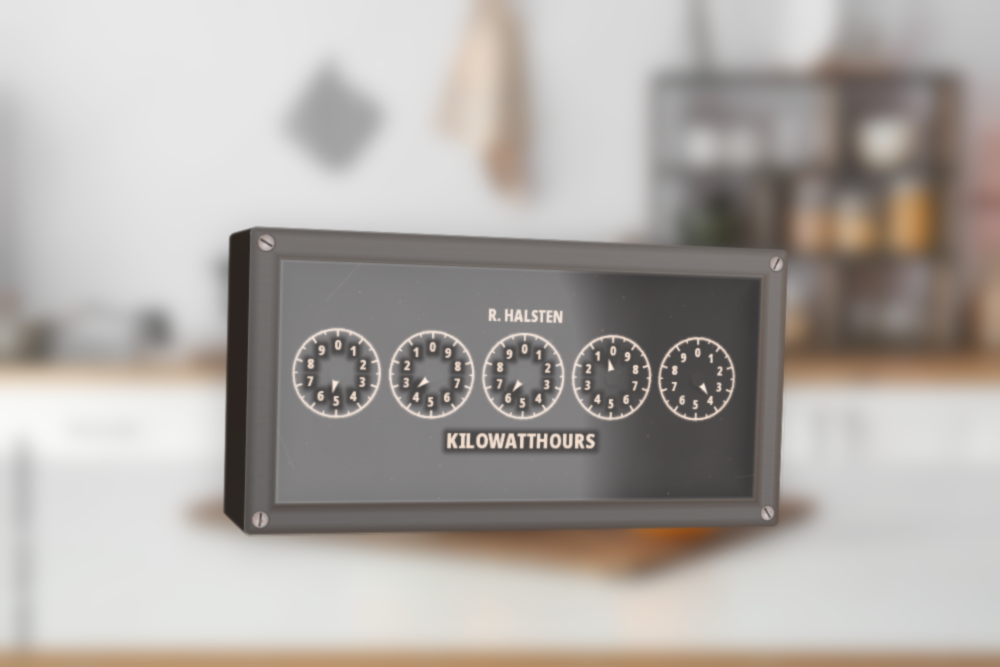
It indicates 53604kWh
